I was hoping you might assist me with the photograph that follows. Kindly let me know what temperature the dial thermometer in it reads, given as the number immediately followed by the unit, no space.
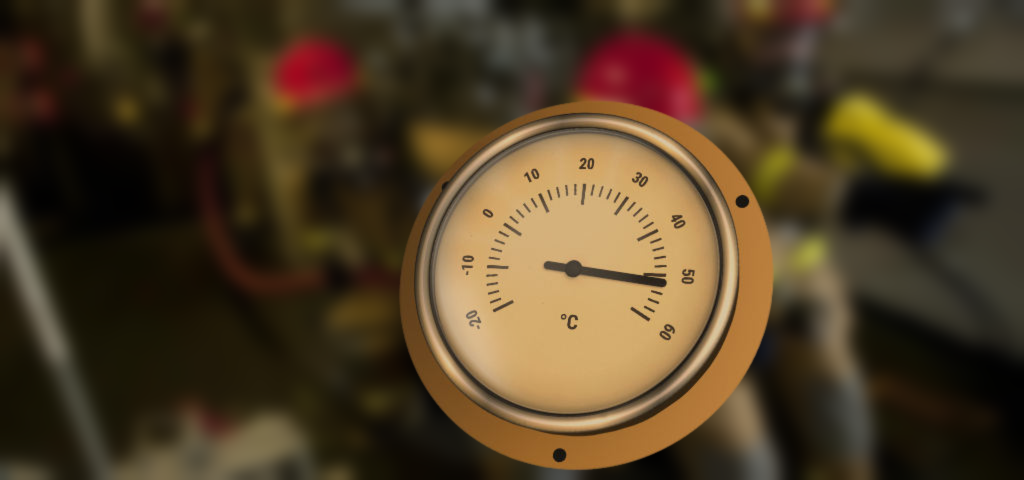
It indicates 52°C
